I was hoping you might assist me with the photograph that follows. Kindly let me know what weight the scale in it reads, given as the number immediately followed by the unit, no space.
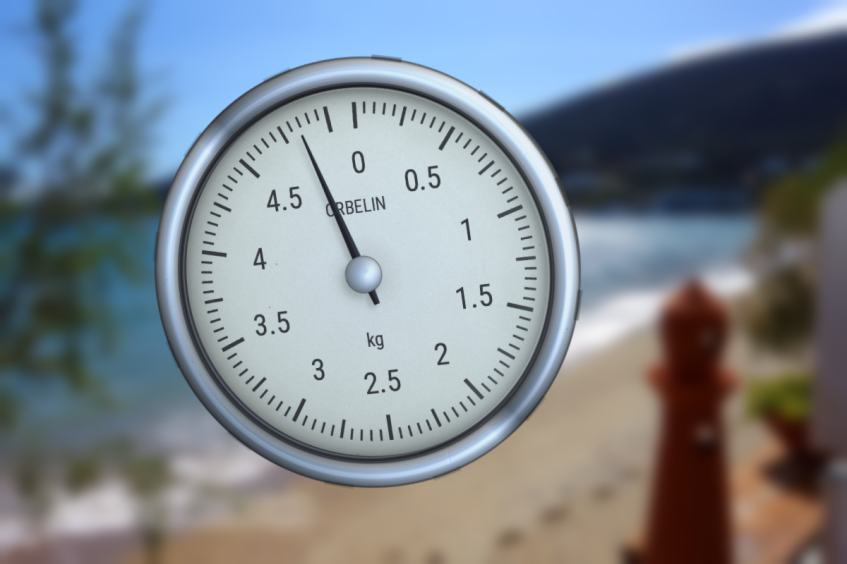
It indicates 4.85kg
